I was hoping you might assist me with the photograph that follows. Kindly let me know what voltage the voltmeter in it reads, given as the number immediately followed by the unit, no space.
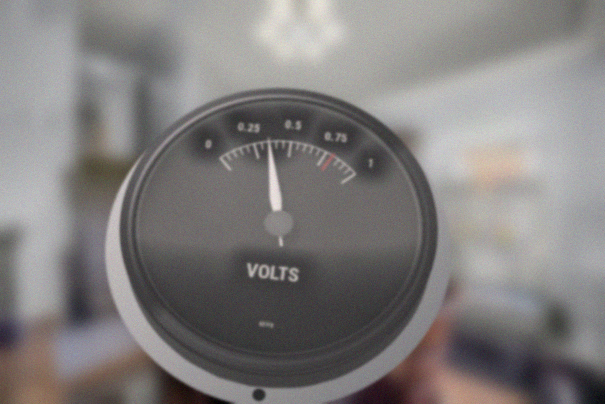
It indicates 0.35V
